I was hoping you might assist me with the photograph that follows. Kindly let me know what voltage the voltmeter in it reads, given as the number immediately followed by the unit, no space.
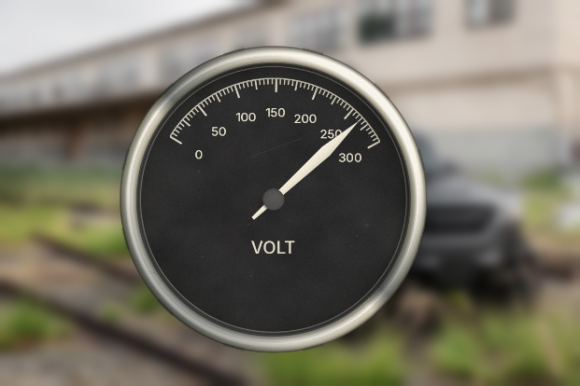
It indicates 265V
